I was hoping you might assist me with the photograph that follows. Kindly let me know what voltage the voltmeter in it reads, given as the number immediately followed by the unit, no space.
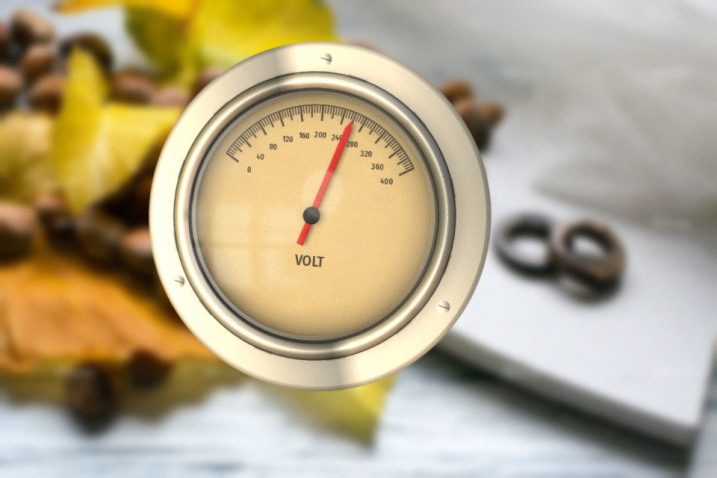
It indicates 260V
